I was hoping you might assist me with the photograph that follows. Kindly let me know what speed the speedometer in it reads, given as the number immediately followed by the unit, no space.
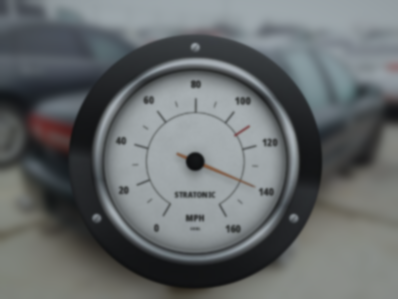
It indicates 140mph
